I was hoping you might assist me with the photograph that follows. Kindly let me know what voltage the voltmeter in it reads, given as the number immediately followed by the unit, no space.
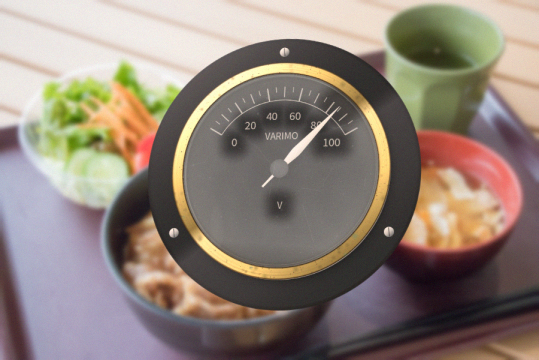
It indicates 85V
